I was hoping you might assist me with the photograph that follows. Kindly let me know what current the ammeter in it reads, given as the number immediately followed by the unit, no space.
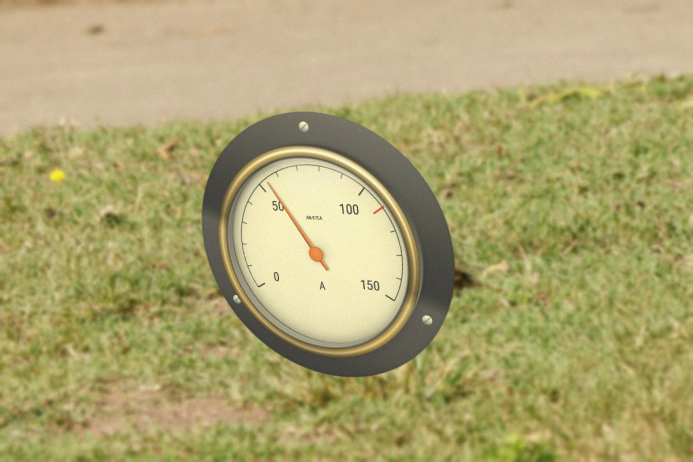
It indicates 55A
